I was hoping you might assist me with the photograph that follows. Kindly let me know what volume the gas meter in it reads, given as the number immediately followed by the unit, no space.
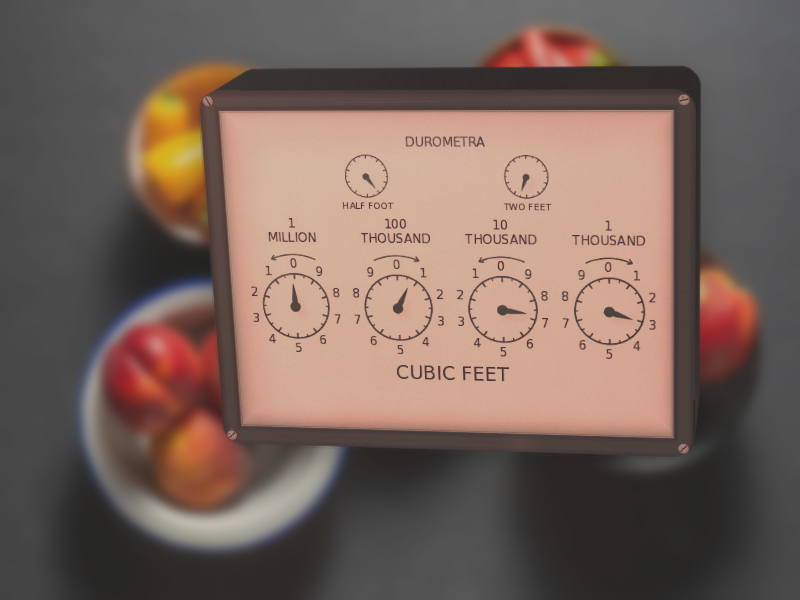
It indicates 7300ft³
